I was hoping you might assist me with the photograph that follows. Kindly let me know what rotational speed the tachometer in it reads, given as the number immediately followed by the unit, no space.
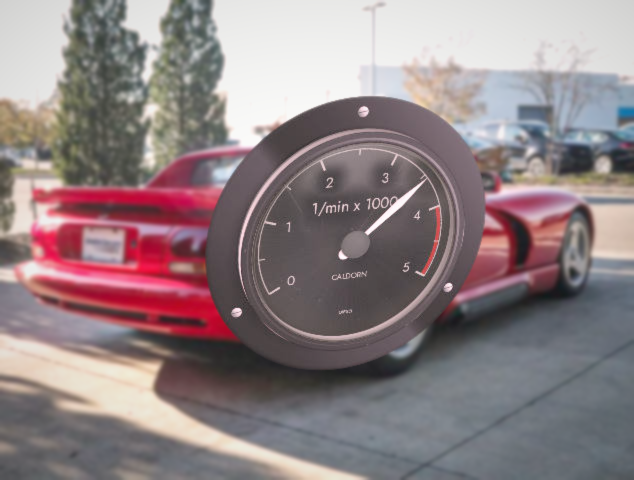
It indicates 3500rpm
